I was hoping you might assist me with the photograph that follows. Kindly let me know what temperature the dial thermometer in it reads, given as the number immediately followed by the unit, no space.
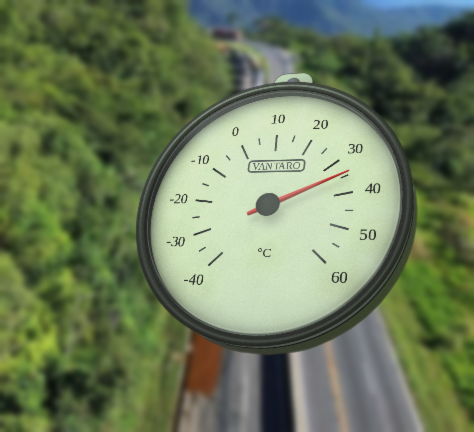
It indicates 35°C
